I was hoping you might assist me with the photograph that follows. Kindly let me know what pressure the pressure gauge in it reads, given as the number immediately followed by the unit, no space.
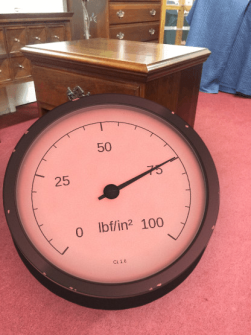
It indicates 75psi
